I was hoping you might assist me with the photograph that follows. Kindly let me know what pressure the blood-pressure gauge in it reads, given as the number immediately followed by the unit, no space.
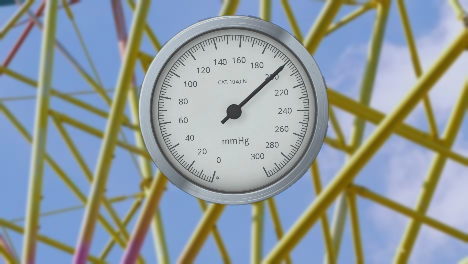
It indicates 200mmHg
